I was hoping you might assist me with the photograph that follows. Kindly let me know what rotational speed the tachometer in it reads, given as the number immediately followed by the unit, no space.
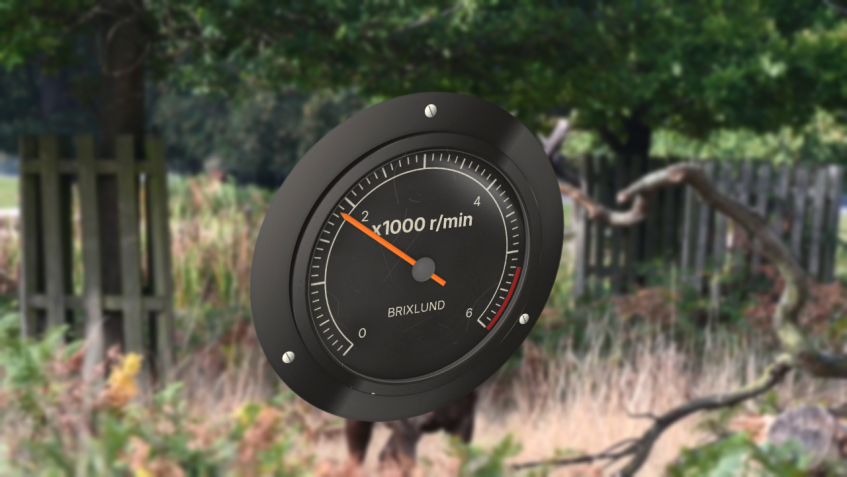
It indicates 1850rpm
